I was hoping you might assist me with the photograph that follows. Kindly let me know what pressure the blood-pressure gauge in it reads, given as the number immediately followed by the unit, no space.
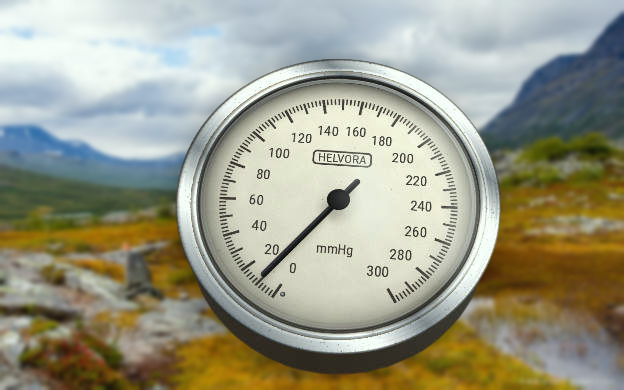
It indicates 10mmHg
